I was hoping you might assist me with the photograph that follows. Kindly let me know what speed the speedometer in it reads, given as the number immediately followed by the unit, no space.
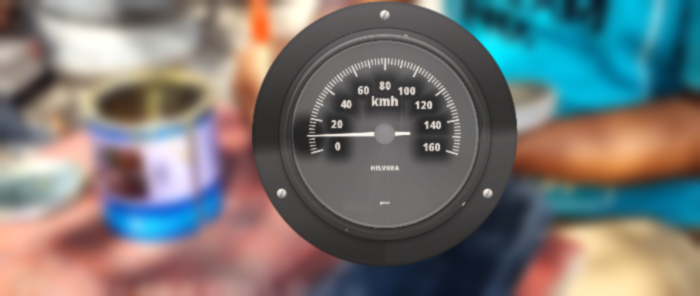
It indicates 10km/h
